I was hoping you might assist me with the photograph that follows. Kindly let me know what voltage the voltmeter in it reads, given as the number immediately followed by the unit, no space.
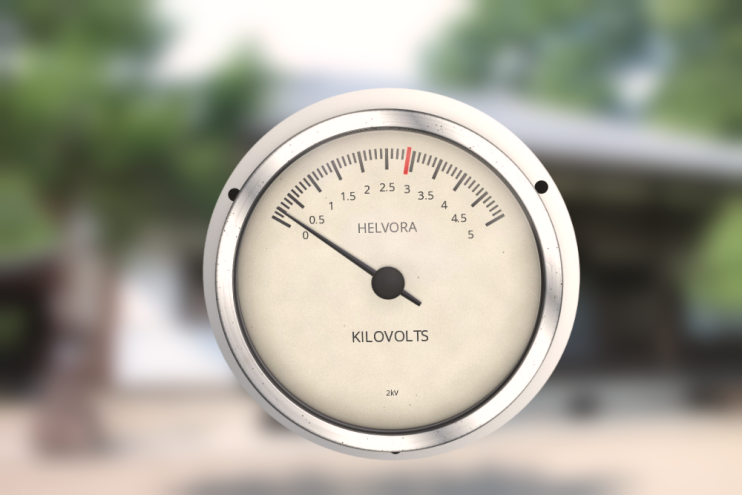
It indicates 0.2kV
